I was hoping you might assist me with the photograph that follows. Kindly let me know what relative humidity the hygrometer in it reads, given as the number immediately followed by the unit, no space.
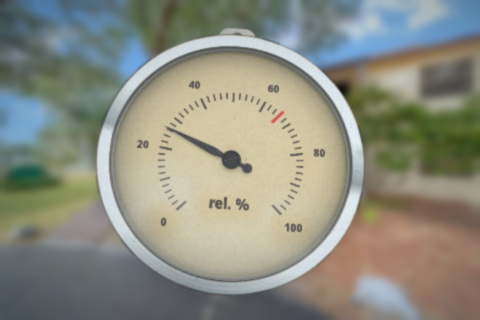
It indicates 26%
